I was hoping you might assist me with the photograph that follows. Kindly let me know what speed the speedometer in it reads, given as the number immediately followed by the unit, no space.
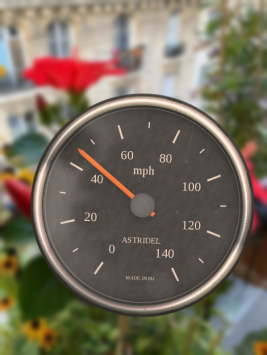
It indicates 45mph
